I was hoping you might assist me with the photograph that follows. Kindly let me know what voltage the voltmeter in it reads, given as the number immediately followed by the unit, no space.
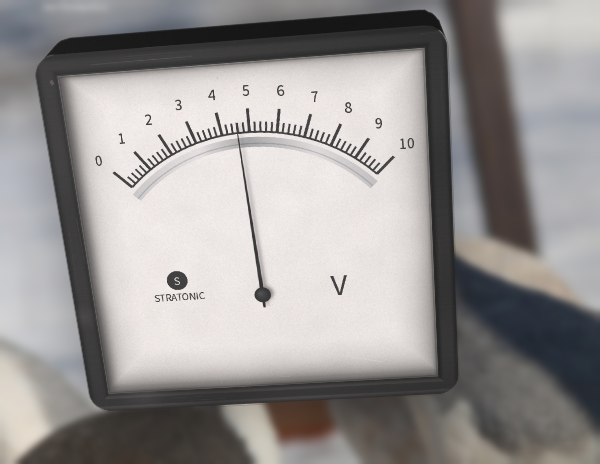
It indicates 4.6V
